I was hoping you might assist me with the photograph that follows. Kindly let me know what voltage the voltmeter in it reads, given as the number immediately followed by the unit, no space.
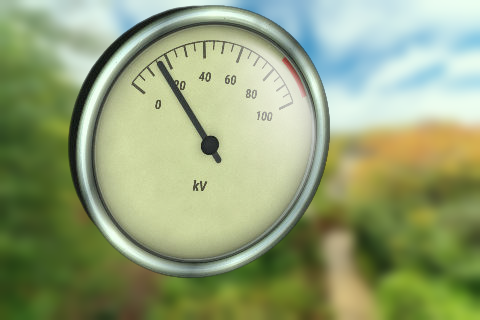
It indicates 15kV
